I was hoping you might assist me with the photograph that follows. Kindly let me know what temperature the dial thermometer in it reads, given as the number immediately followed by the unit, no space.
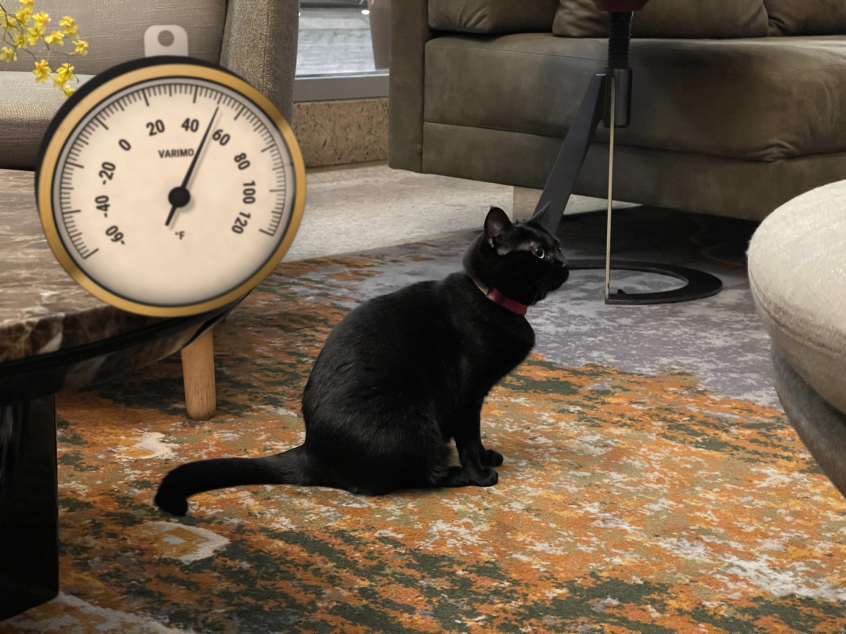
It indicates 50°F
